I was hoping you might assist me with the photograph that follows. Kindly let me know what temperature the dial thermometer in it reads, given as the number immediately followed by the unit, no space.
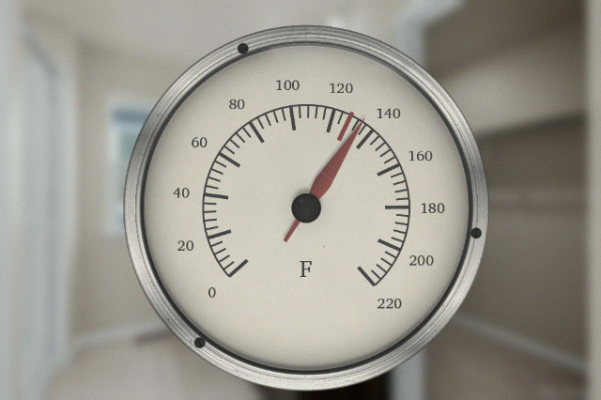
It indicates 134°F
